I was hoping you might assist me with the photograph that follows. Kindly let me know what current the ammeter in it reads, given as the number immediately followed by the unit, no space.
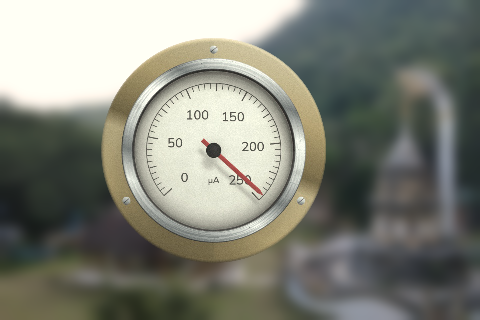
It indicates 245µA
